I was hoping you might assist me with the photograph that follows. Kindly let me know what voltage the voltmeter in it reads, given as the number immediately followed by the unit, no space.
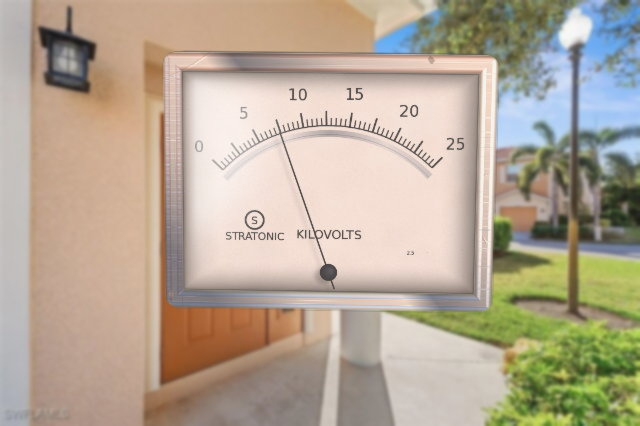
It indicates 7.5kV
